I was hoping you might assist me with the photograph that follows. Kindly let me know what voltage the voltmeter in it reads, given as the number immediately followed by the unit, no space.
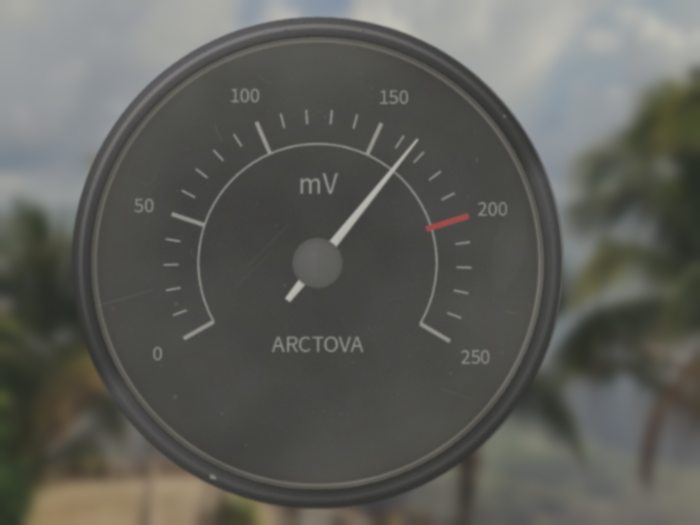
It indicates 165mV
